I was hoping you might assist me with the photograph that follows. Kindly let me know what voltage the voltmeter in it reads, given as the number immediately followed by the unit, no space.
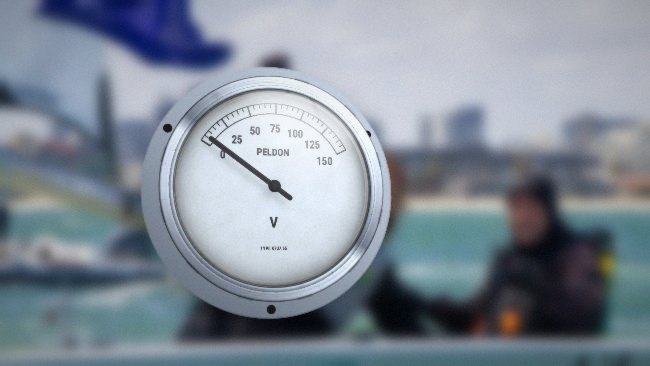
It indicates 5V
